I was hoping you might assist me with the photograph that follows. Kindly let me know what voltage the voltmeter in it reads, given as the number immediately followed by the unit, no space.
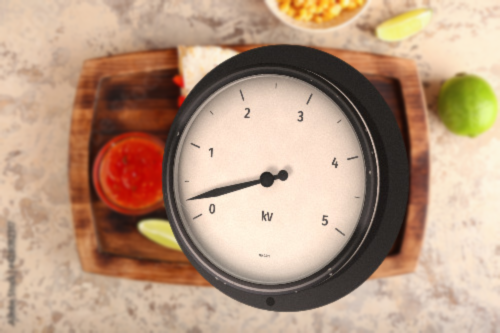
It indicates 0.25kV
